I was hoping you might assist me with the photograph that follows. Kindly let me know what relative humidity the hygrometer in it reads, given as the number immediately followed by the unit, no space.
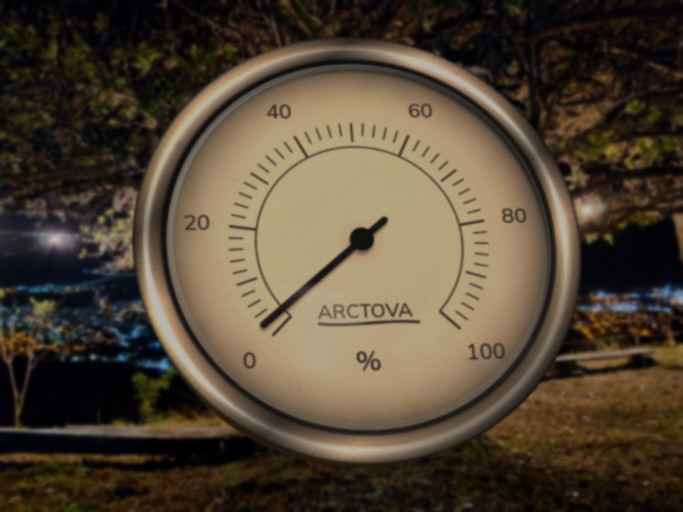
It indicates 2%
